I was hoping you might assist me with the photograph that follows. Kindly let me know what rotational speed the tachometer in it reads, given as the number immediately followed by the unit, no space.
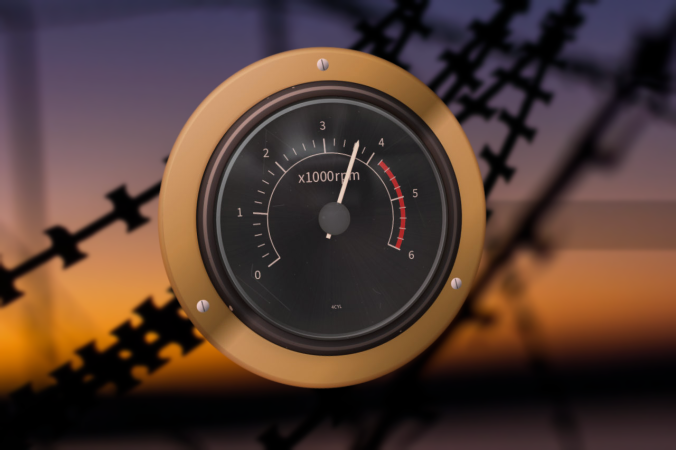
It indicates 3600rpm
